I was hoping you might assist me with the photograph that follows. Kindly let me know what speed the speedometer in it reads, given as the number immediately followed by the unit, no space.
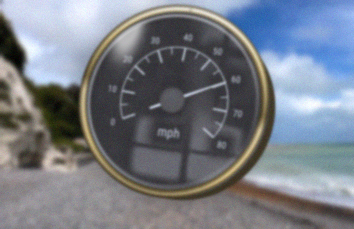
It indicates 60mph
